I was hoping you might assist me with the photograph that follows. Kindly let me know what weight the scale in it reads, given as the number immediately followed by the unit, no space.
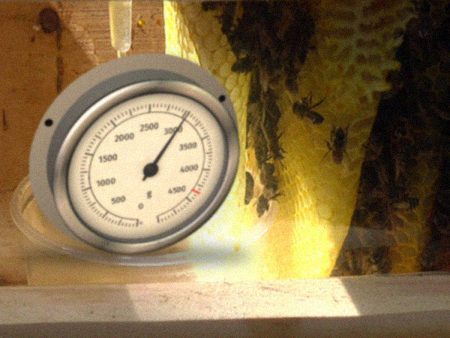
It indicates 3000g
